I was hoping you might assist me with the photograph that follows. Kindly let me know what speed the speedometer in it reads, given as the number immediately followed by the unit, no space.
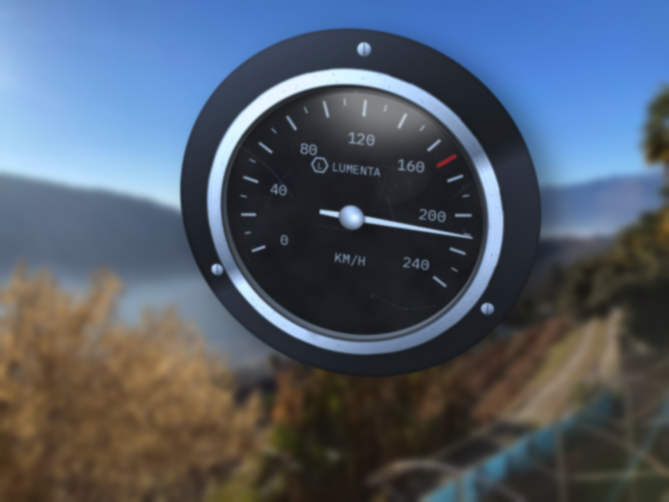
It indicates 210km/h
